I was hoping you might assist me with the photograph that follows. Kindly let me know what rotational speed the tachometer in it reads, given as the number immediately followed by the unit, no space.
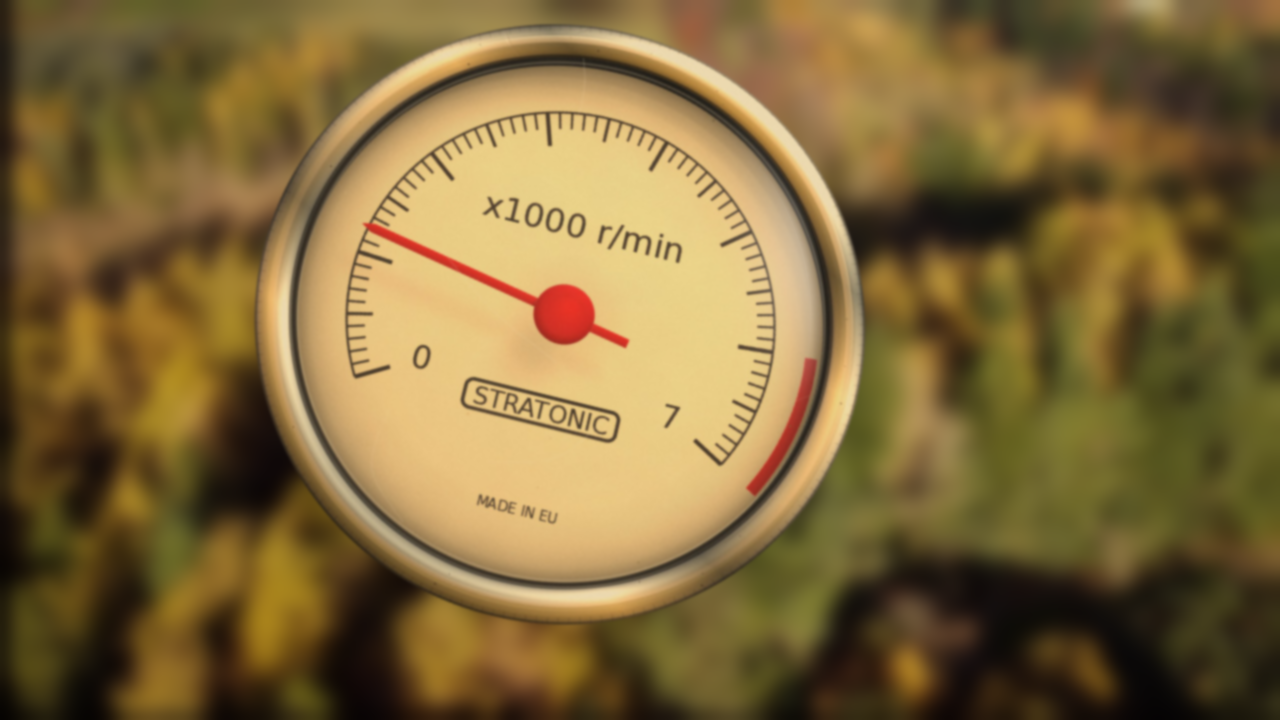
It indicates 1200rpm
